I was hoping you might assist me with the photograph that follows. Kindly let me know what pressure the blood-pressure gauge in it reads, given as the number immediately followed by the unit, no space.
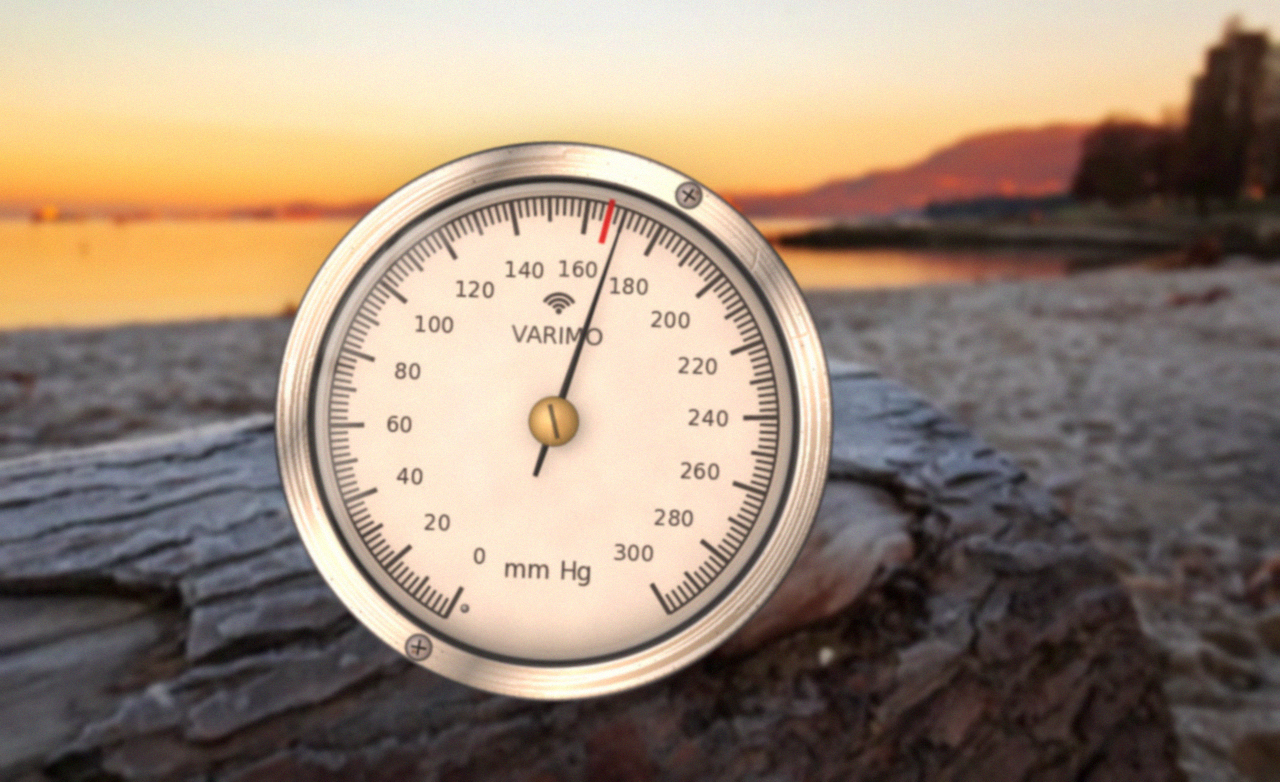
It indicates 170mmHg
